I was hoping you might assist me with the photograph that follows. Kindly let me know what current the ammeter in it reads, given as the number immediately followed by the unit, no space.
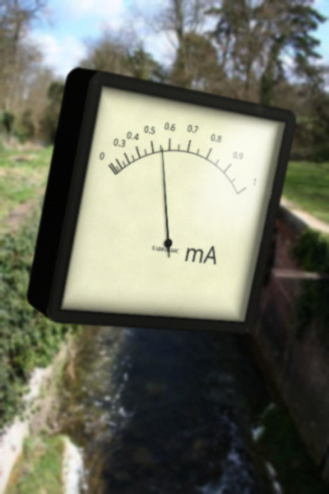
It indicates 0.55mA
